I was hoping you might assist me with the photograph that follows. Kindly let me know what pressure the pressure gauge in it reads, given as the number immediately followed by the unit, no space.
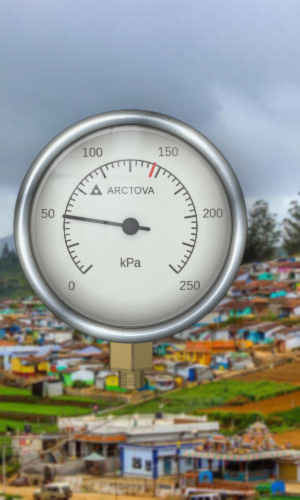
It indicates 50kPa
